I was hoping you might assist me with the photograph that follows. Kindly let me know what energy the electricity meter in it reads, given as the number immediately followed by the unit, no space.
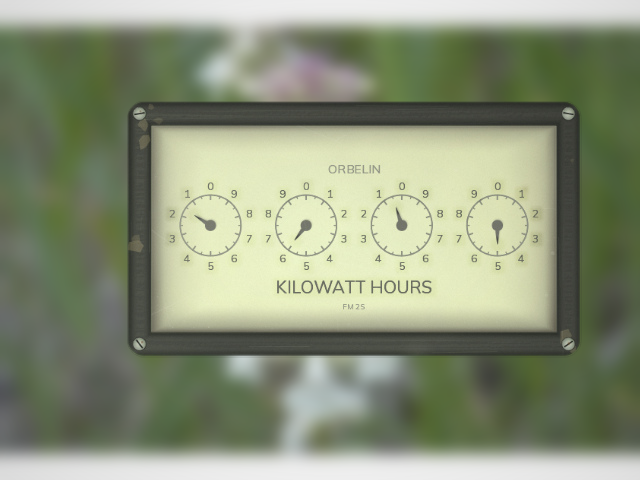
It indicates 1605kWh
